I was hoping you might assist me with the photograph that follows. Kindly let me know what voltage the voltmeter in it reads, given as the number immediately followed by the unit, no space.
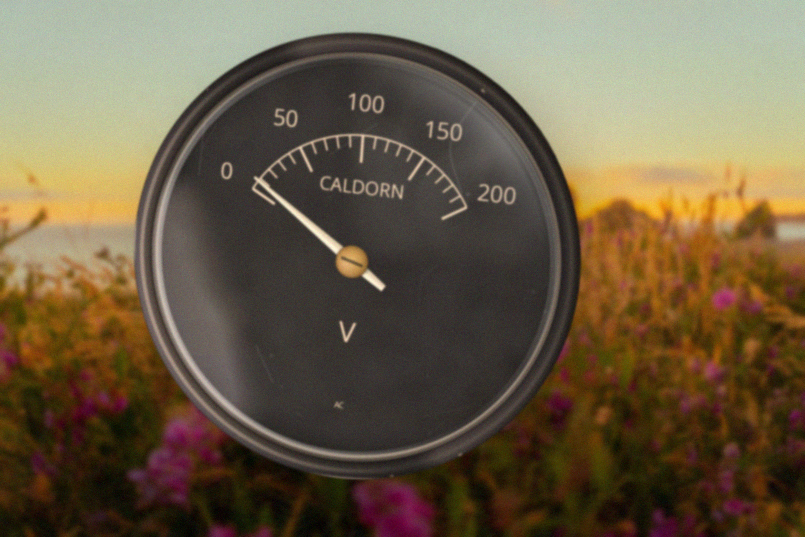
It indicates 10V
